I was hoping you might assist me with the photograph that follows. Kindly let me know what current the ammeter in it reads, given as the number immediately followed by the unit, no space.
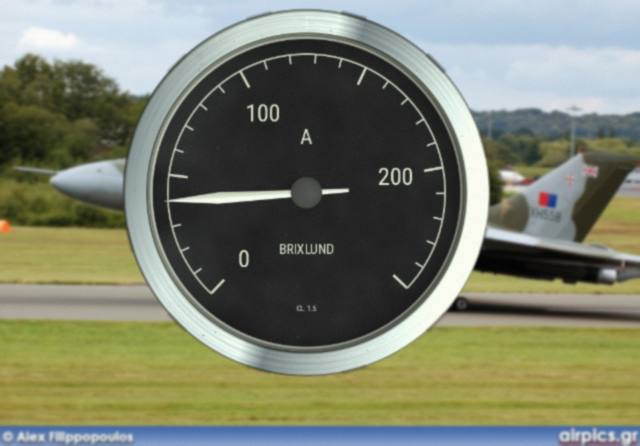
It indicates 40A
